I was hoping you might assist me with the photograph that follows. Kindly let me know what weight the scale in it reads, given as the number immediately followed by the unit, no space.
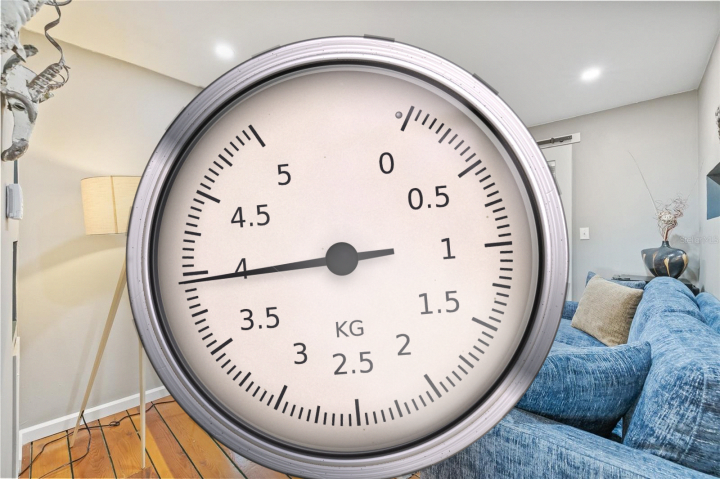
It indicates 3.95kg
